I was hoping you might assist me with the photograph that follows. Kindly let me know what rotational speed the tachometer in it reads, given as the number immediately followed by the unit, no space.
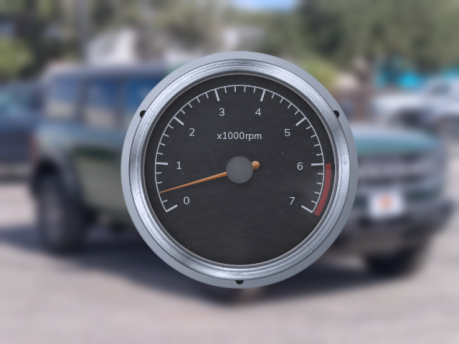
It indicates 400rpm
